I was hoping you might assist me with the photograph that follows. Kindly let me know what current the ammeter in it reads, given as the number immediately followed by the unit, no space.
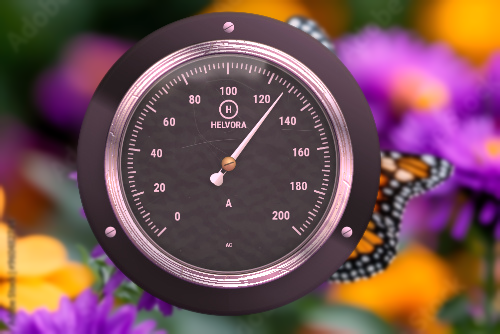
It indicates 128A
